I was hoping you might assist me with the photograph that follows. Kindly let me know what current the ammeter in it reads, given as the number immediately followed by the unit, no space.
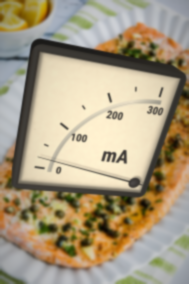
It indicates 25mA
